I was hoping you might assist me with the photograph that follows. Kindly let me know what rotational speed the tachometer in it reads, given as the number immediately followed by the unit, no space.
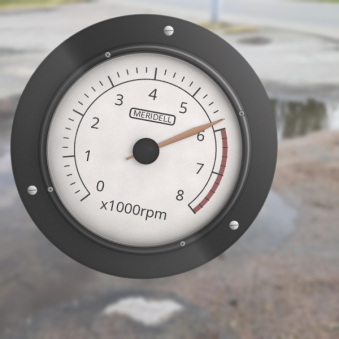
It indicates 5800rpm
